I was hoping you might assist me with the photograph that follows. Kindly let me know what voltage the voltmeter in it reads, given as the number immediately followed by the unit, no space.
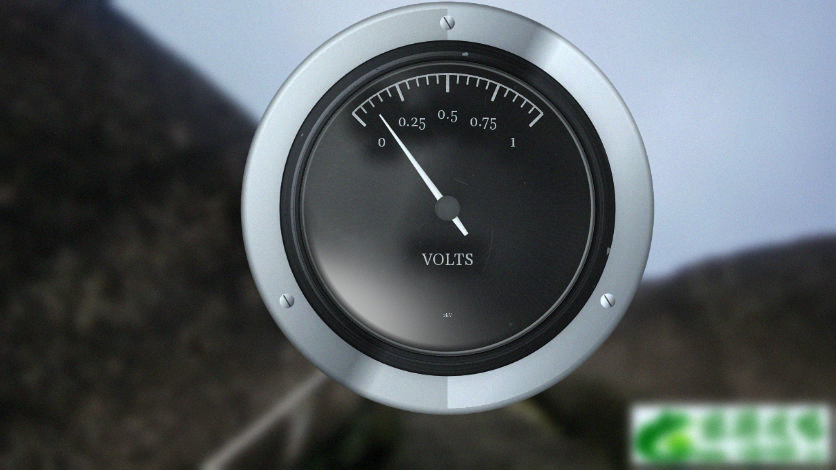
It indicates 0.1V
